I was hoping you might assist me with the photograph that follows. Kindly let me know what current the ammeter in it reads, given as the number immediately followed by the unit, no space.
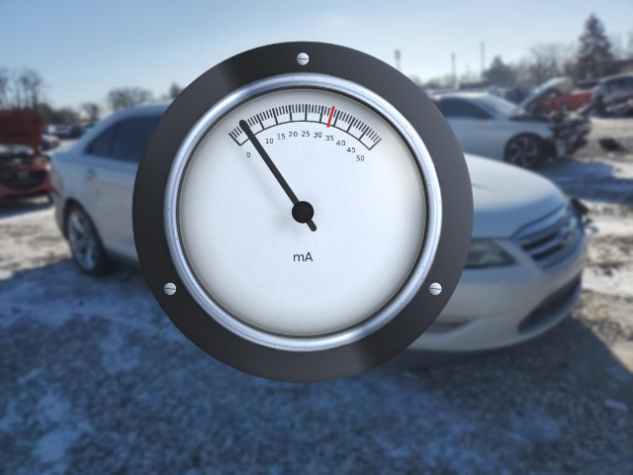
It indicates 5mA
